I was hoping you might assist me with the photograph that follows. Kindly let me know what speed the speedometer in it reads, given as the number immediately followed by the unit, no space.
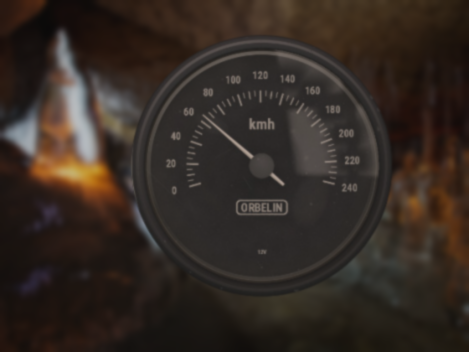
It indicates 65km/h
